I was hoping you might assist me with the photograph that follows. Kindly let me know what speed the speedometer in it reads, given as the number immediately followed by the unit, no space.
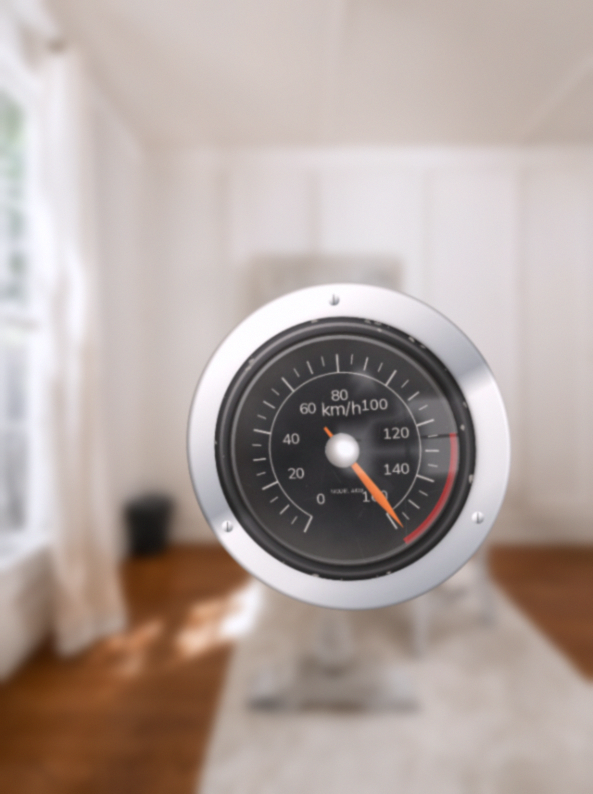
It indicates 157.5km/h
